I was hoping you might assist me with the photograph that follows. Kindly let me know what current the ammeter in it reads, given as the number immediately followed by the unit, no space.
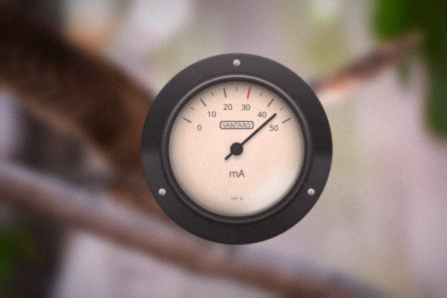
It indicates 45mA
